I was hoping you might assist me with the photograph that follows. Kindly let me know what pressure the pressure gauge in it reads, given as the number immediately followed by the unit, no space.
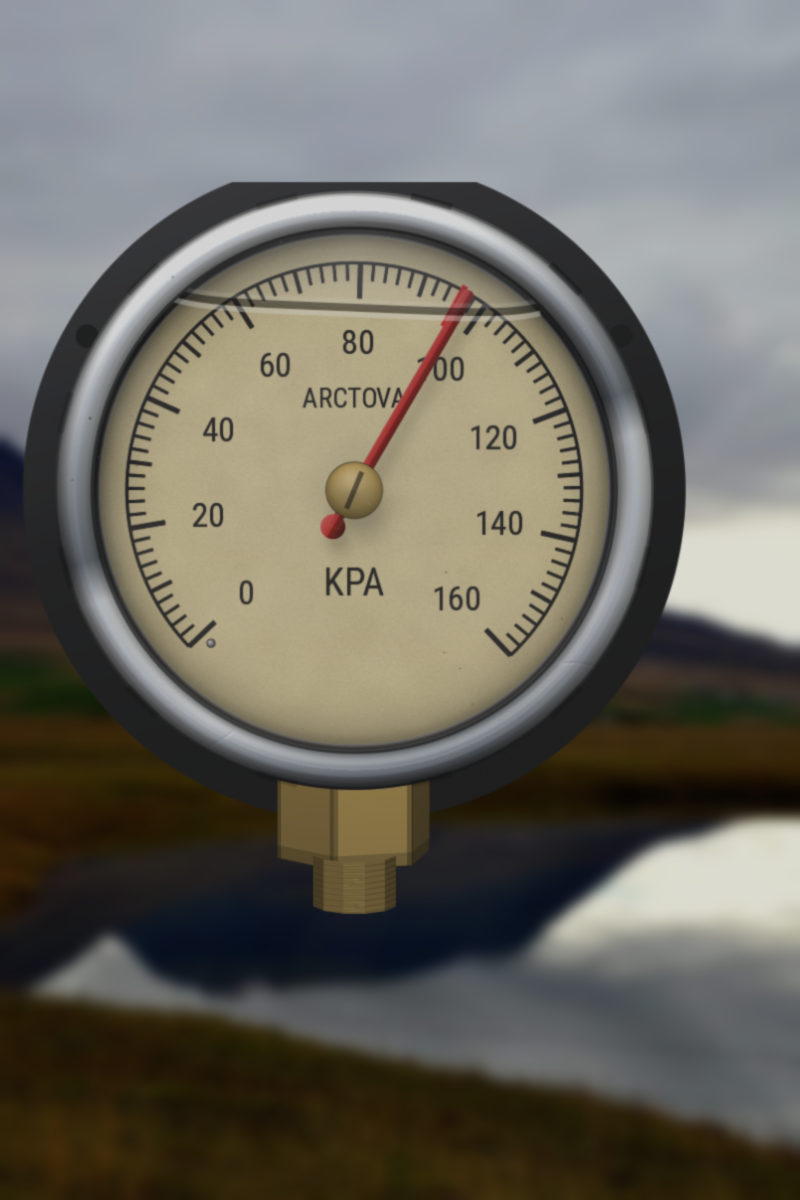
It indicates 97kPa
